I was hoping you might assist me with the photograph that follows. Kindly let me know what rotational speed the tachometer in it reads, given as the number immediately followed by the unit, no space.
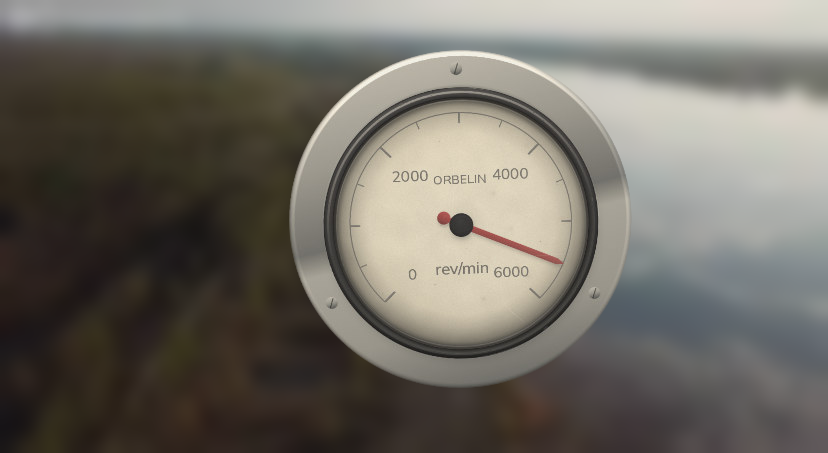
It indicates 5500rpm
